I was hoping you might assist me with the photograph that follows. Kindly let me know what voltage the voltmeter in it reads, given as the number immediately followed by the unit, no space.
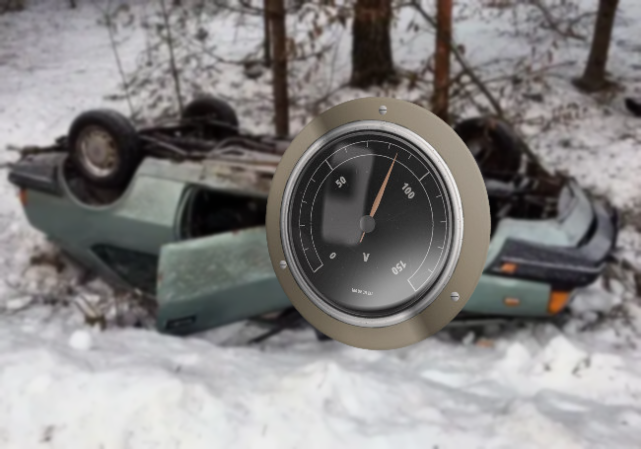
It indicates 85V
